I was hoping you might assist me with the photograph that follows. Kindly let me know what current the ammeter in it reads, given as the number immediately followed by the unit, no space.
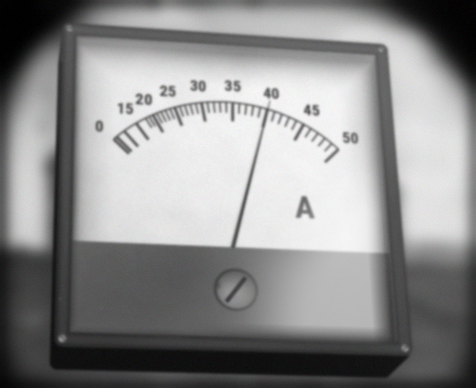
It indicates 40A
